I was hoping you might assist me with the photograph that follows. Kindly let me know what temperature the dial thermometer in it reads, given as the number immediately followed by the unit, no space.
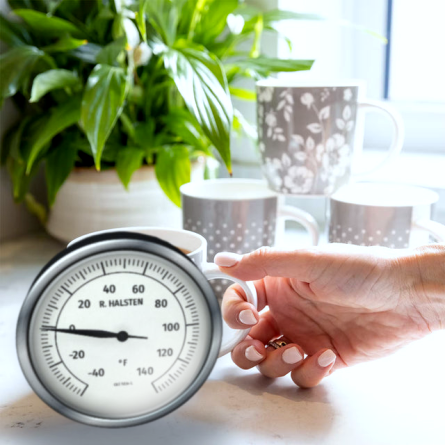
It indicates 0°F
